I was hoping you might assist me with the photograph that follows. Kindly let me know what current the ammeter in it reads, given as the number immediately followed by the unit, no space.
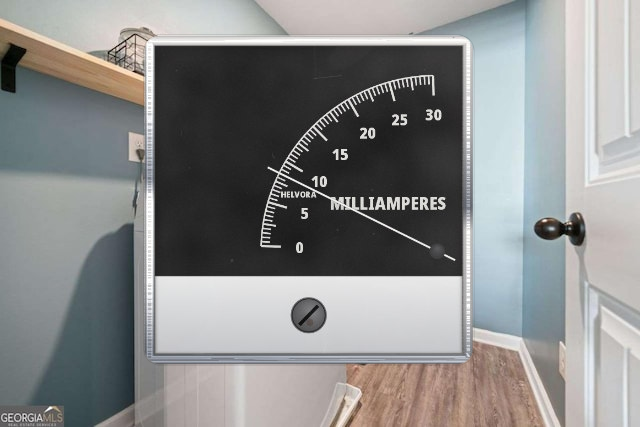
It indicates 8.5mA
